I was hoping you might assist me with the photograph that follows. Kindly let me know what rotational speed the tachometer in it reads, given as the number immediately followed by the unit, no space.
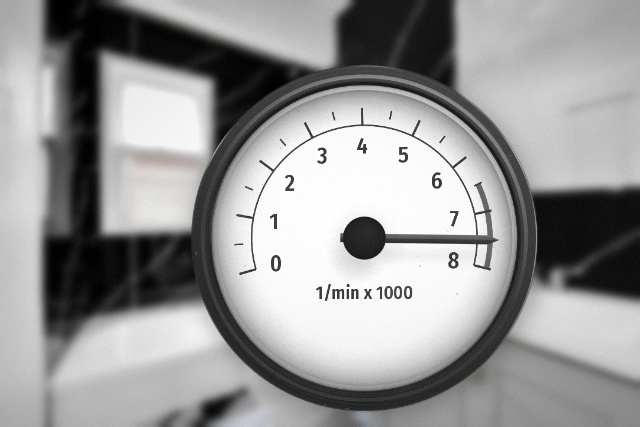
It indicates 7500rpm
